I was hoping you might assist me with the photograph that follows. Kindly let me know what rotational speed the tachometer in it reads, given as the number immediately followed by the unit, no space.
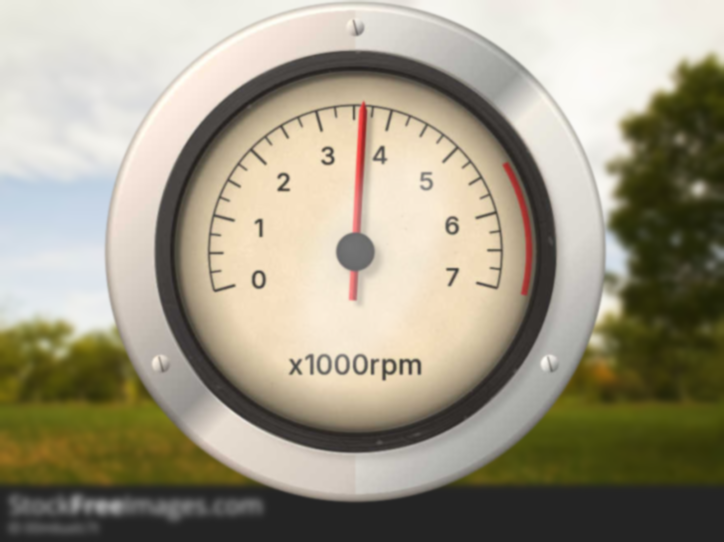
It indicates 3625rpm
